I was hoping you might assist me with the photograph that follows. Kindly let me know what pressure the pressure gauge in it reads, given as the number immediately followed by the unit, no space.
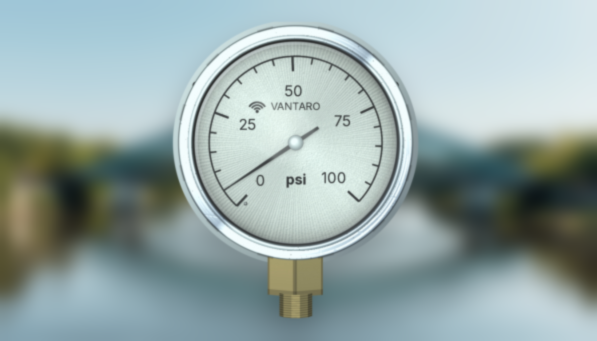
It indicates 5psi
